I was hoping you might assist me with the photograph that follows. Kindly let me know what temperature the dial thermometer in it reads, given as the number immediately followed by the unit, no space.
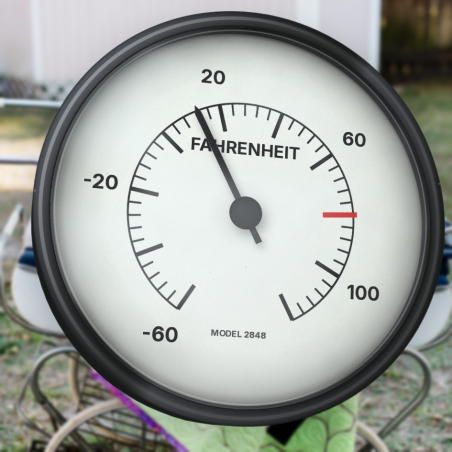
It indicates 12°F
